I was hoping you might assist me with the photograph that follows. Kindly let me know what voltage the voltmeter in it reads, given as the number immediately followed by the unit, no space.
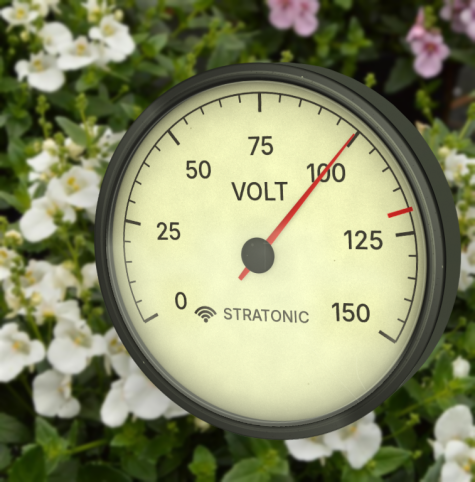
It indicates 100V
